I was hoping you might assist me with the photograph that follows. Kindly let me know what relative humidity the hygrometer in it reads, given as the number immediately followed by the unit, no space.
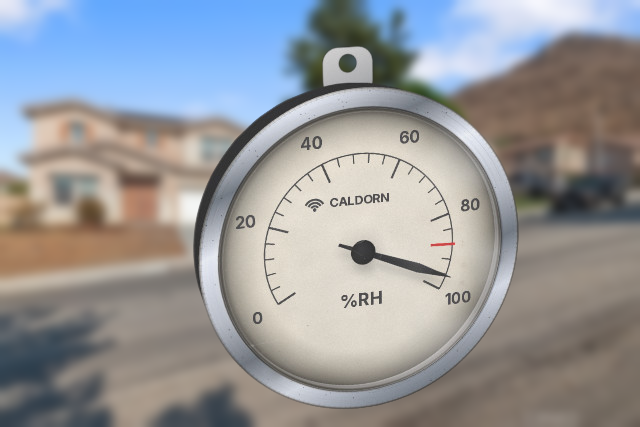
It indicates 96%
